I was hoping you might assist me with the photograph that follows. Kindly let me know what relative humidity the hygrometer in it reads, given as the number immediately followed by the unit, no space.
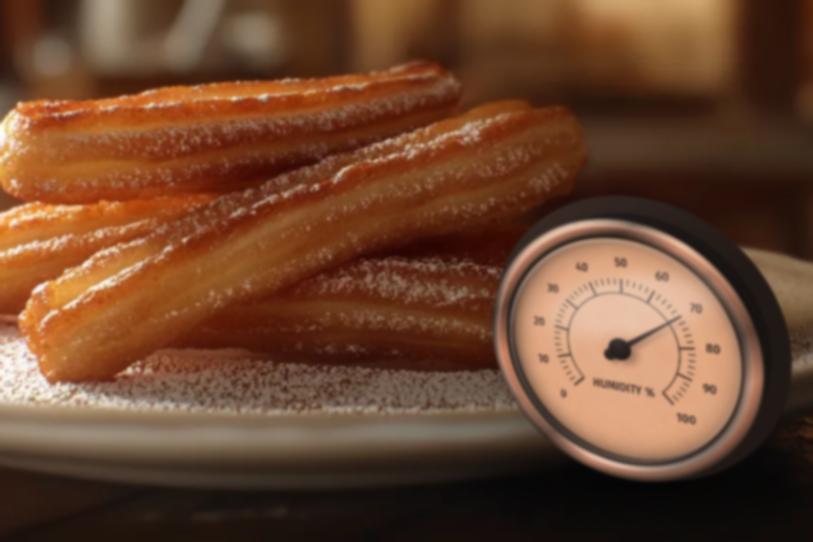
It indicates 70%
